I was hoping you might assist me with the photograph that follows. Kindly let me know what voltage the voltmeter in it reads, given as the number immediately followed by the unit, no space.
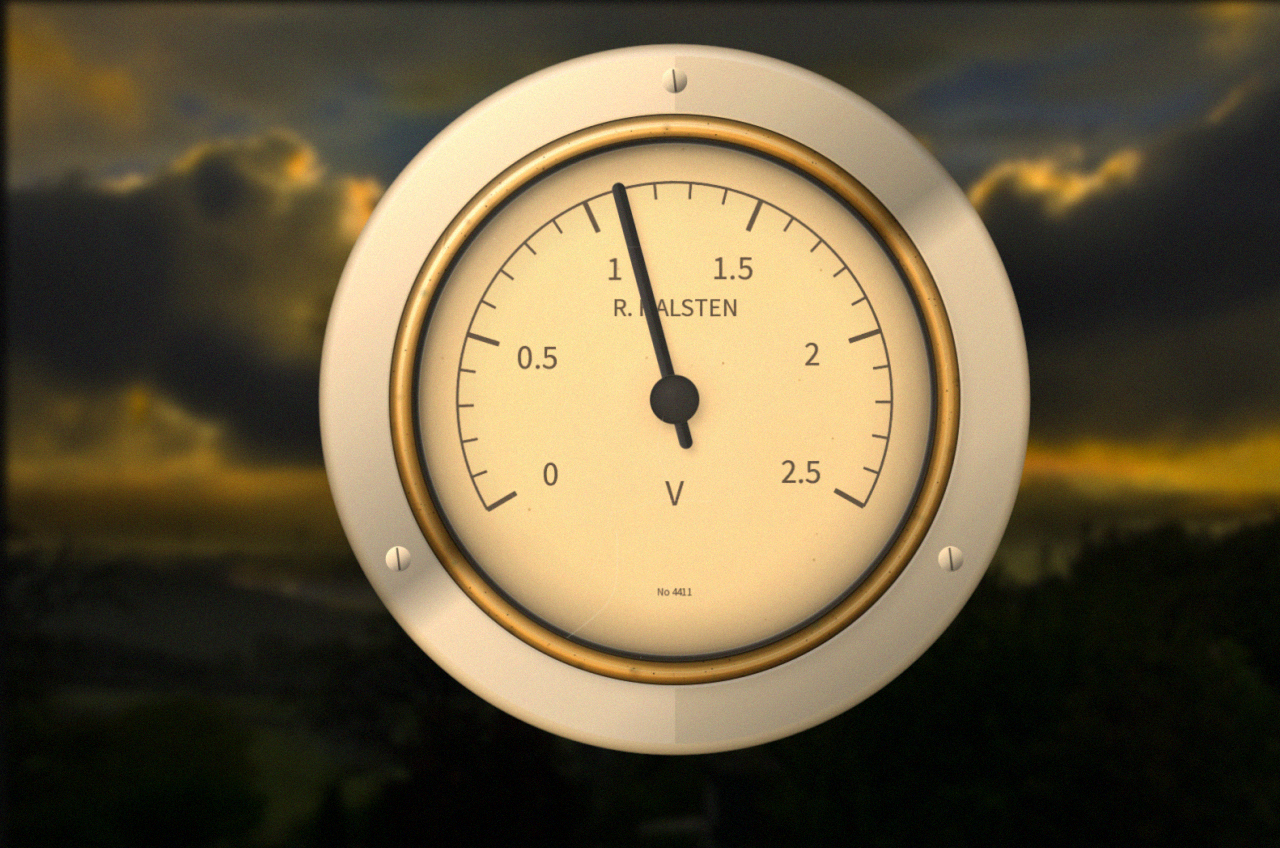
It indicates 1.1V
